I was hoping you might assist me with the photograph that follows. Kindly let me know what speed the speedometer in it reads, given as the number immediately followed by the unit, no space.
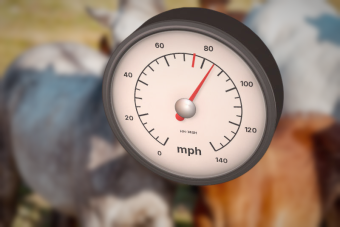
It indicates 85mph
